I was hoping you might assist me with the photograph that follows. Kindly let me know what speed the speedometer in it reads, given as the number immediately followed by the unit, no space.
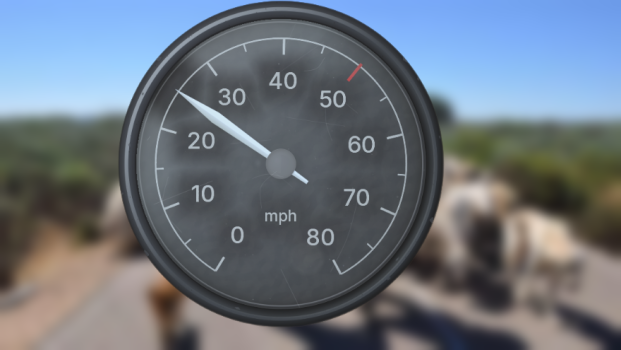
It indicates 25mph
